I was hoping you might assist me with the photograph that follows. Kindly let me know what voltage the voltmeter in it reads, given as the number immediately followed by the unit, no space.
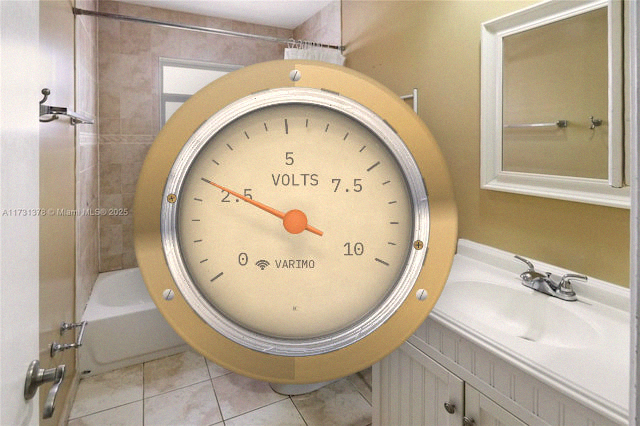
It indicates 2.5V
